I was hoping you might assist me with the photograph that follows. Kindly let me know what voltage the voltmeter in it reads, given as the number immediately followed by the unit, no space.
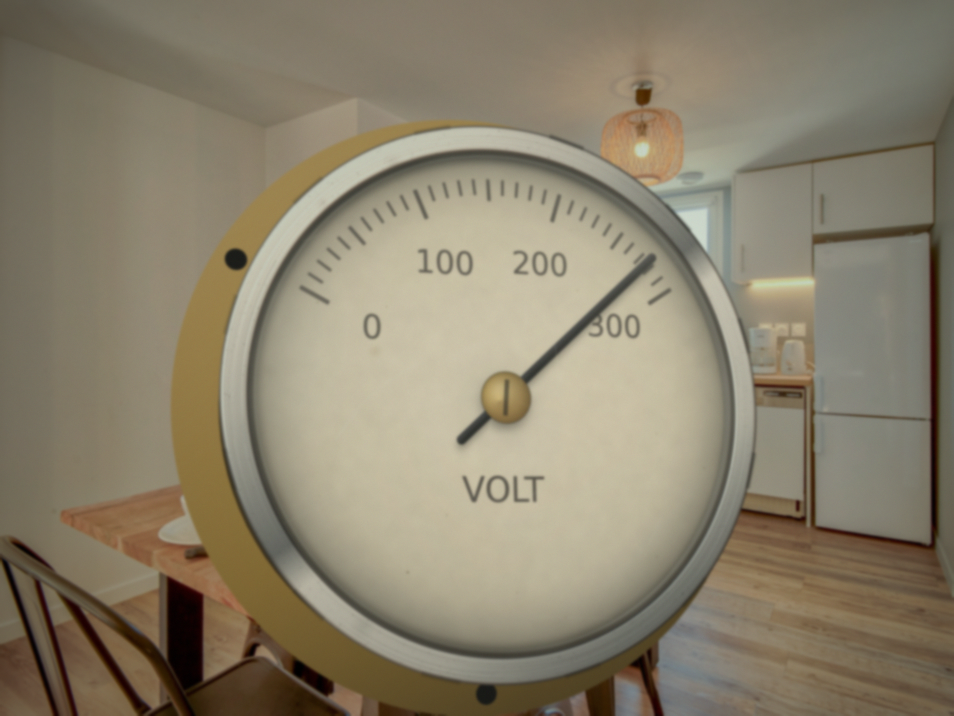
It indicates 275V
